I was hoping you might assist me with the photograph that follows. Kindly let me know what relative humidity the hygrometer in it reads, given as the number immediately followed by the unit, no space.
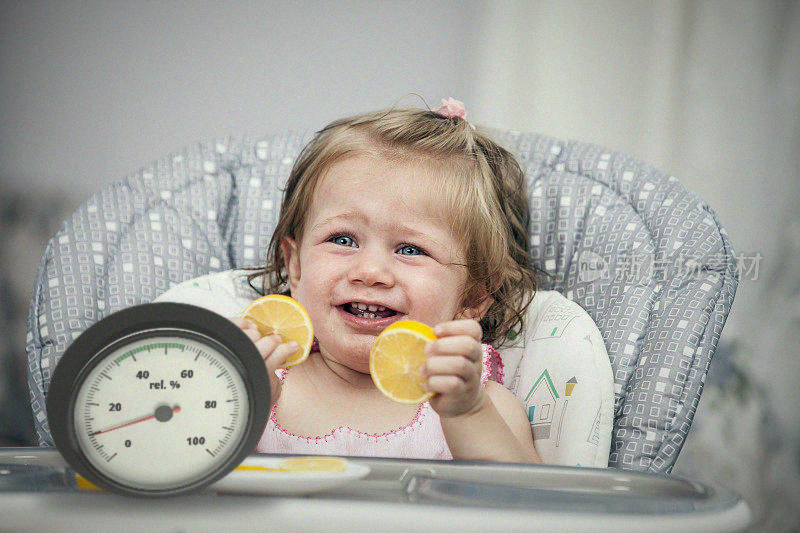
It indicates 10%
